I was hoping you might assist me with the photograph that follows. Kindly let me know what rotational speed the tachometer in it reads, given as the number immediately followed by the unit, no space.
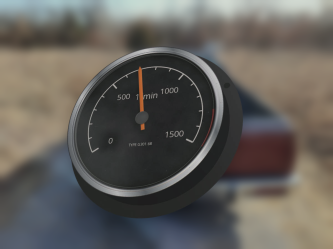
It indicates 700rpm
